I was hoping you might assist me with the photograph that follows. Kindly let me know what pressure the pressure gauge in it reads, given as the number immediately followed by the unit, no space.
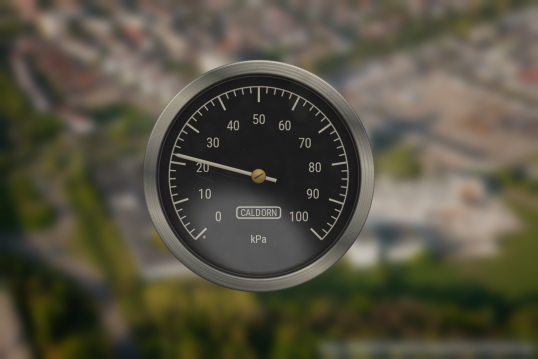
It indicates 22kPa
